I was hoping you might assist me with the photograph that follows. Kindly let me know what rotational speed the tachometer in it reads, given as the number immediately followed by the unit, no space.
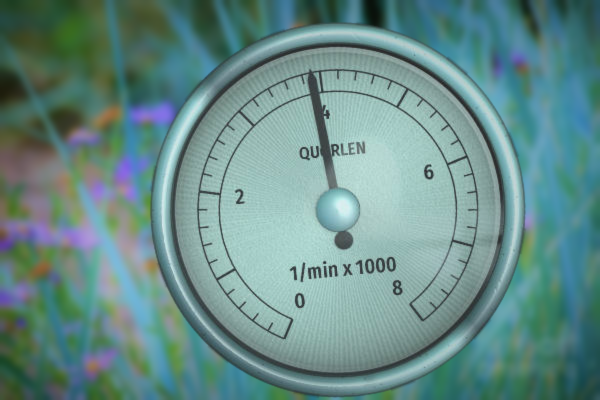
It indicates 3900rpm
